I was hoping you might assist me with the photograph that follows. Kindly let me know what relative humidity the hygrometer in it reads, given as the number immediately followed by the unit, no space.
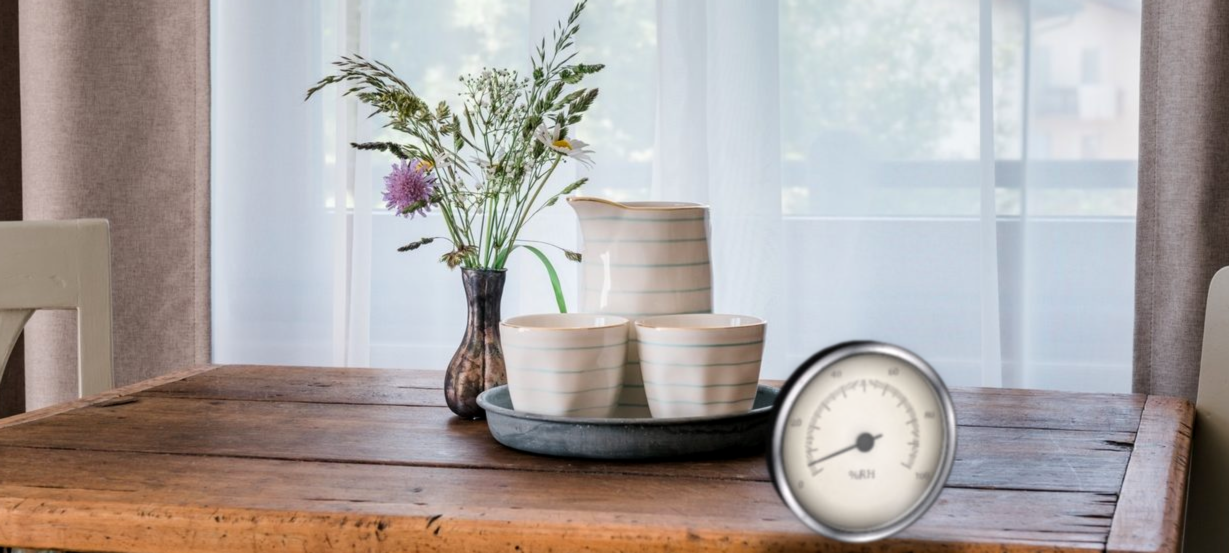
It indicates 5%
